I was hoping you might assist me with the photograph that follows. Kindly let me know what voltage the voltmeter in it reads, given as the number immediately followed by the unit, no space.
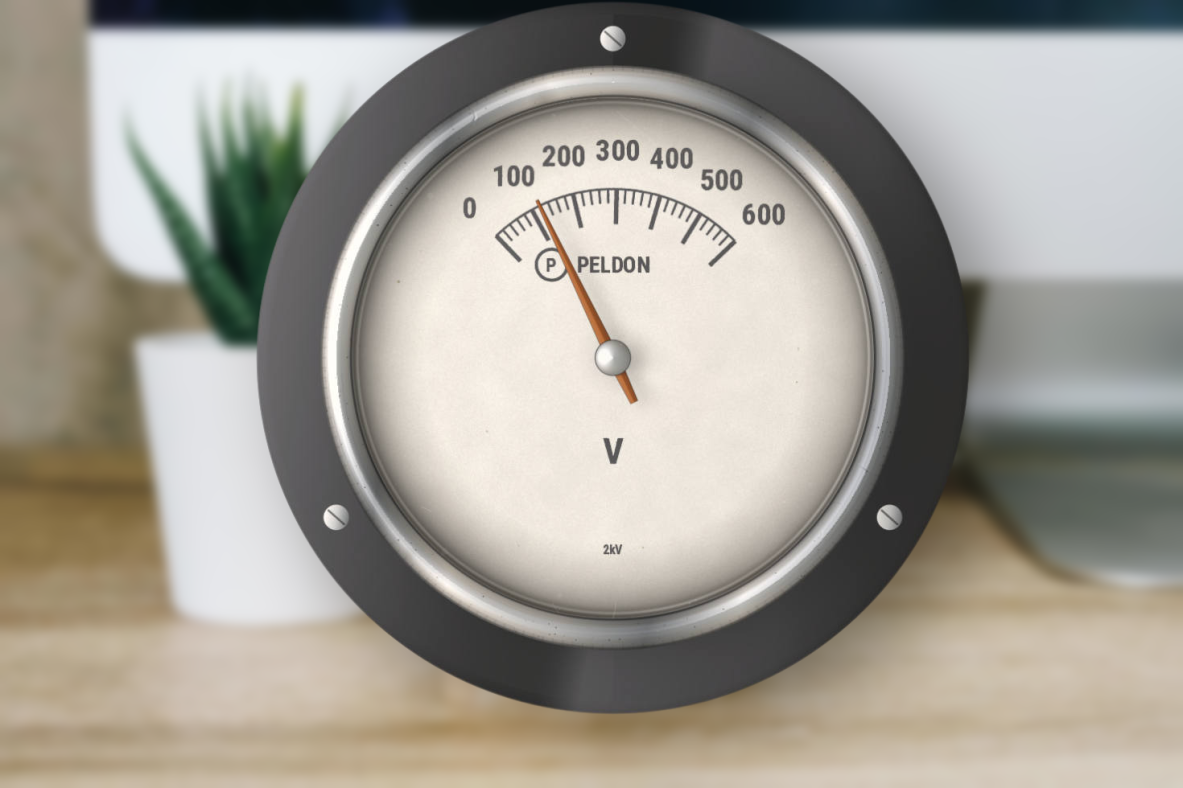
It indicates 120V
